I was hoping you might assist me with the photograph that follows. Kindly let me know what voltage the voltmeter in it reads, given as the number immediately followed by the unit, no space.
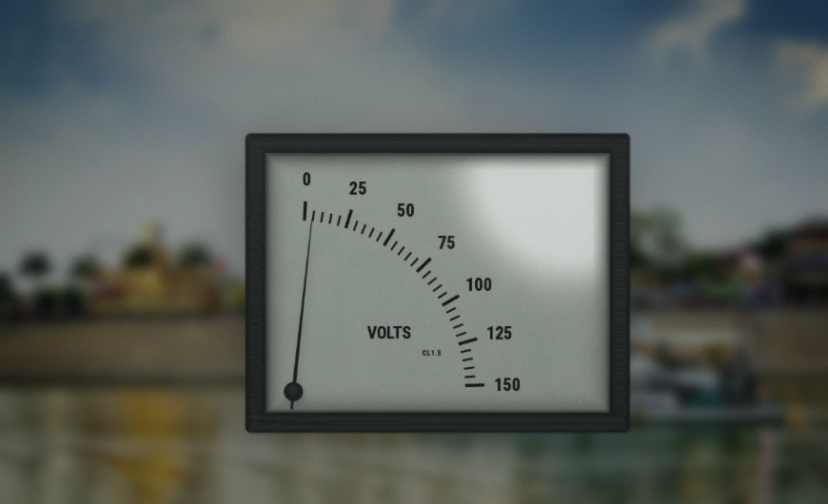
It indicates 5V
